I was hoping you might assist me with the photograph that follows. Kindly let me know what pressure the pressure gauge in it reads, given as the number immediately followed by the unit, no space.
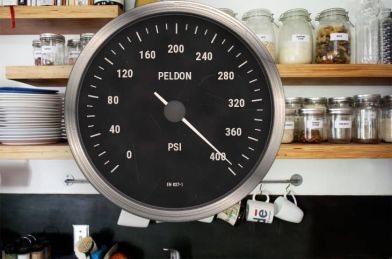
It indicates 395psi
